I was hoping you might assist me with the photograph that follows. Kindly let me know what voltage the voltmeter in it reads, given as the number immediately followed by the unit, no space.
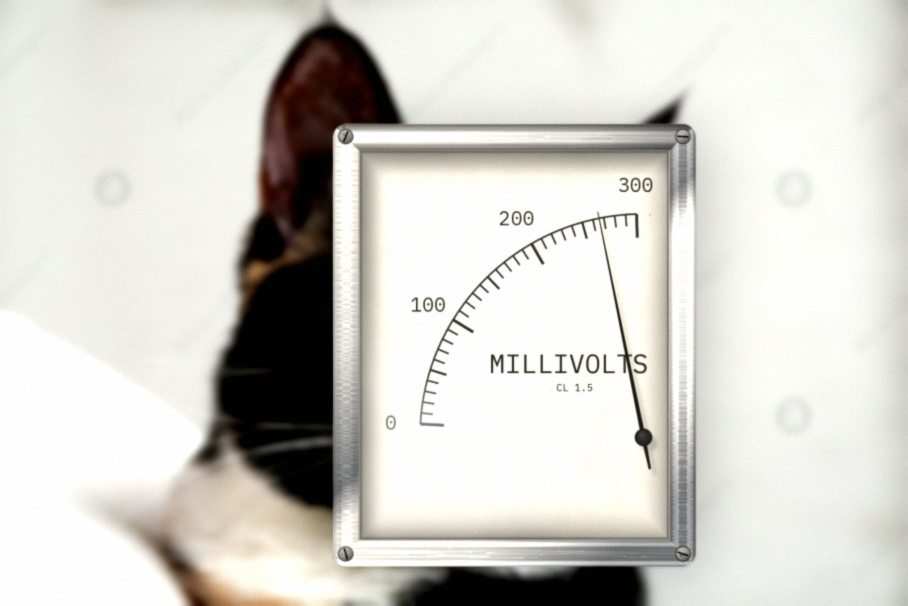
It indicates 265mV
